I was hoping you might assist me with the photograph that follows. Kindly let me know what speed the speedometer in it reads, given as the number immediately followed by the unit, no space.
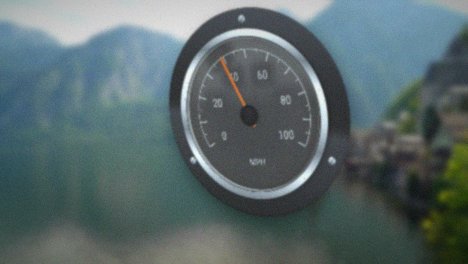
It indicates 40mph
